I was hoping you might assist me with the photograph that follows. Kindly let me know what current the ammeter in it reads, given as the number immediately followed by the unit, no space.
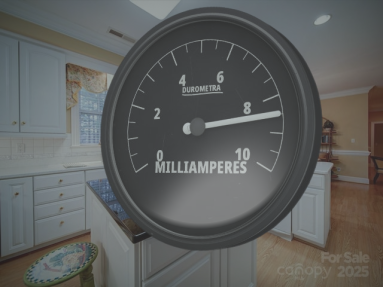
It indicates 8.5mA
